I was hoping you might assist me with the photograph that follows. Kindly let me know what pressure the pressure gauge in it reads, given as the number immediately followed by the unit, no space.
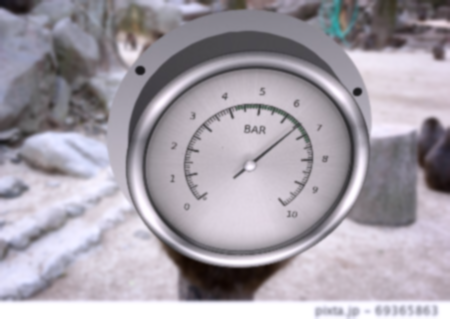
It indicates 6.5bar
